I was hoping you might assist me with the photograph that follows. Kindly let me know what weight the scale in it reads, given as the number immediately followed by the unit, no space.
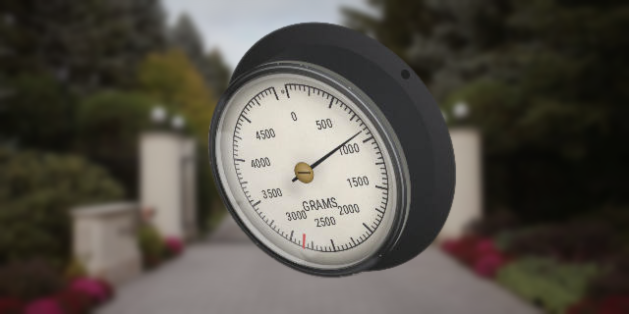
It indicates 900g
